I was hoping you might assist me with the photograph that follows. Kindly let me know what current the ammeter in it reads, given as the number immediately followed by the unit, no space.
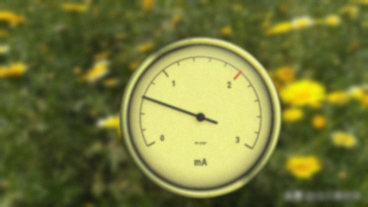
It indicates 0.6mA
